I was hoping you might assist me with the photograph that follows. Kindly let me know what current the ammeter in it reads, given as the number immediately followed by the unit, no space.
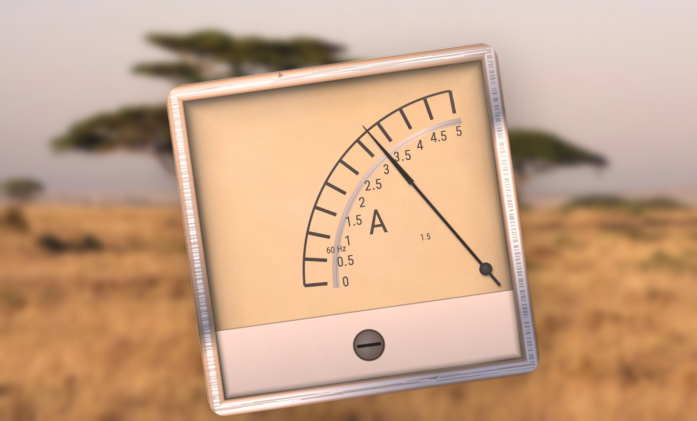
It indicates 3.25A
